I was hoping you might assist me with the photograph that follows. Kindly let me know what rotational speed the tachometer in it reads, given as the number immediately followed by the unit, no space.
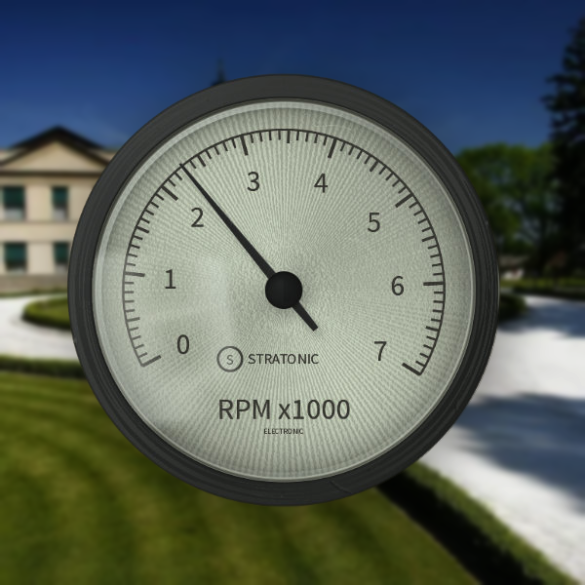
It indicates 2300rpm
